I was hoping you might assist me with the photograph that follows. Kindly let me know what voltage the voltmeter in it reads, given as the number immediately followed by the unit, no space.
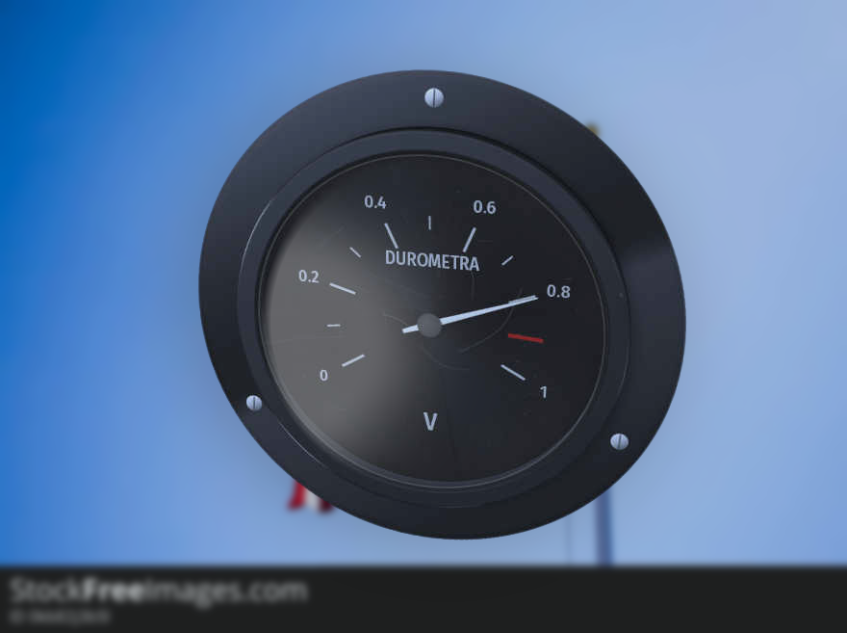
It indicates 0.8V
